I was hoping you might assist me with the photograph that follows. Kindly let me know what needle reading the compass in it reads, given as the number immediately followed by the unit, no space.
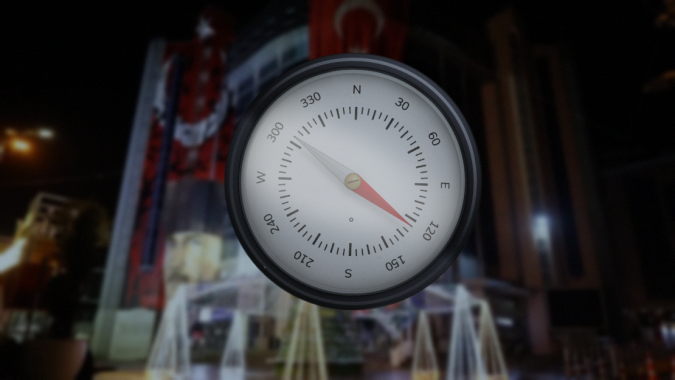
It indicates 125°
